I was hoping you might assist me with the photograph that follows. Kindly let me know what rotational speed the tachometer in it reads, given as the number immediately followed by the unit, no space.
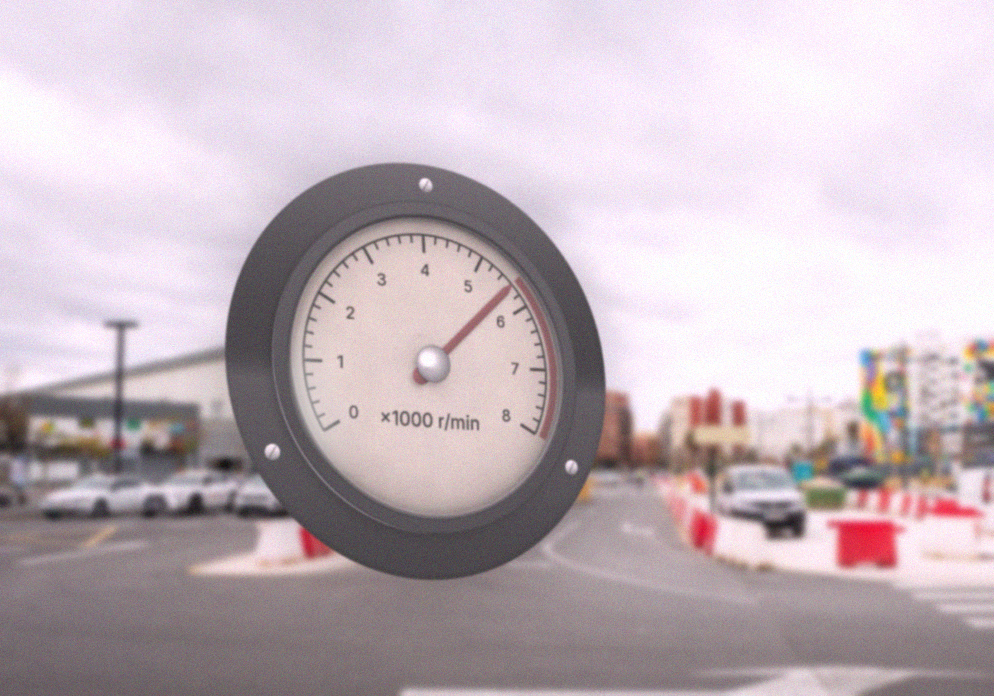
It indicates 5600rpm
